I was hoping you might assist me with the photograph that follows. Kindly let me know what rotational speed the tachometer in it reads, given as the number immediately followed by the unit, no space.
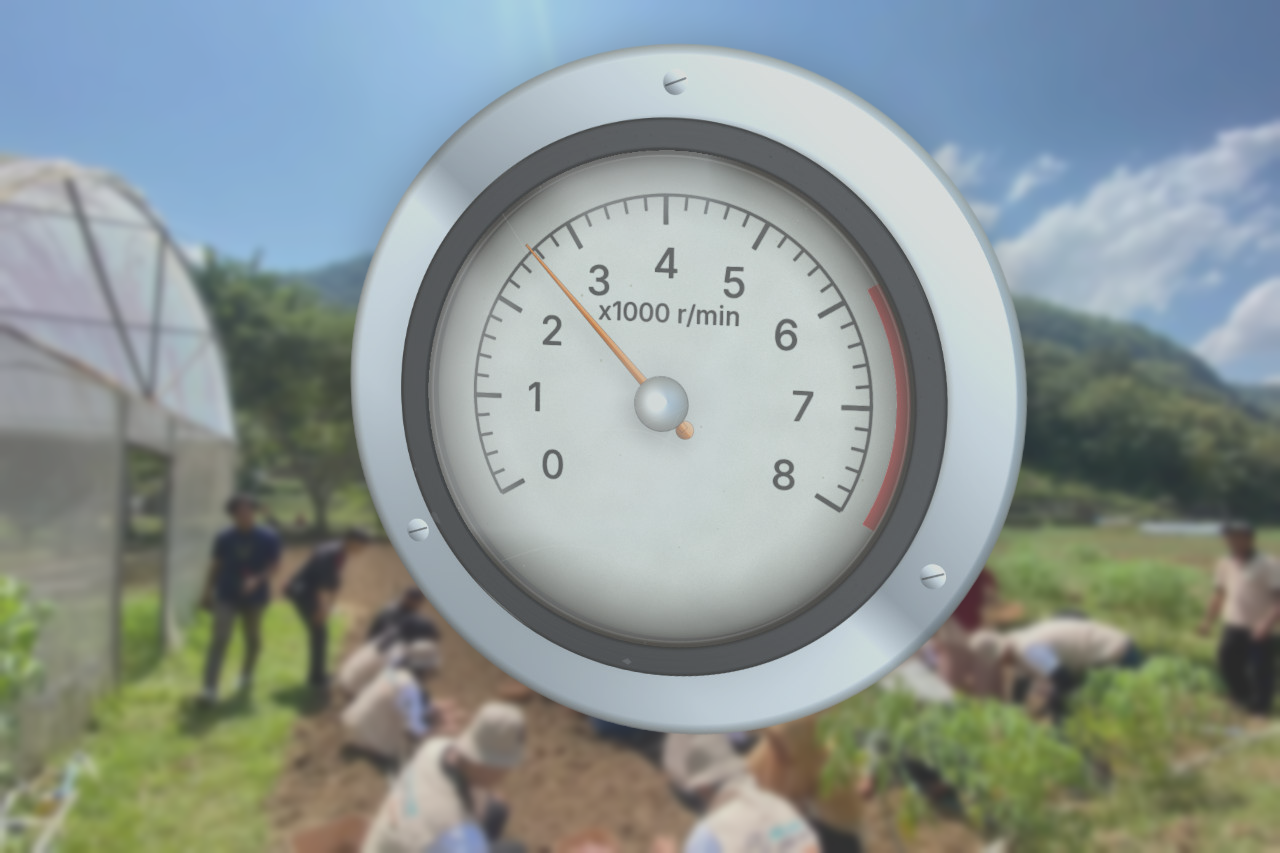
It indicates 2600rpm
